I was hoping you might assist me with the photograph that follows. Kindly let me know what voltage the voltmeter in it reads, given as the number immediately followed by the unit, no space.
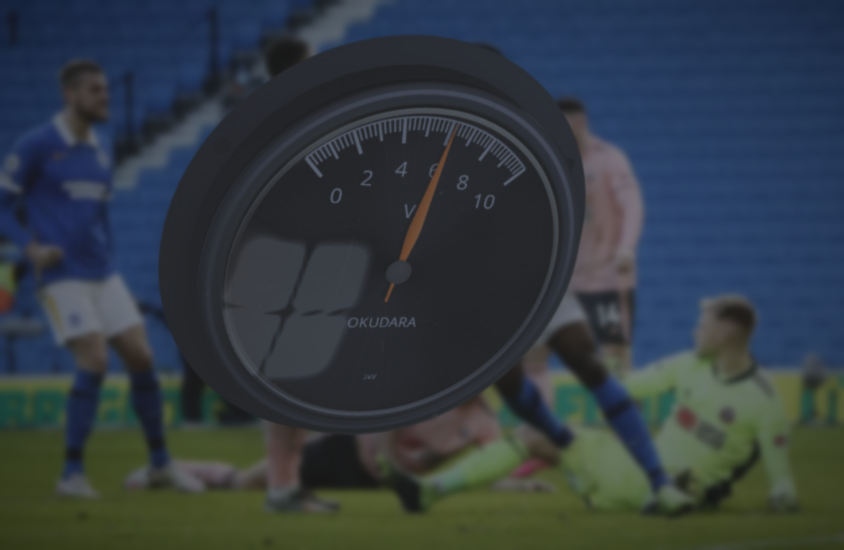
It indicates 6V
